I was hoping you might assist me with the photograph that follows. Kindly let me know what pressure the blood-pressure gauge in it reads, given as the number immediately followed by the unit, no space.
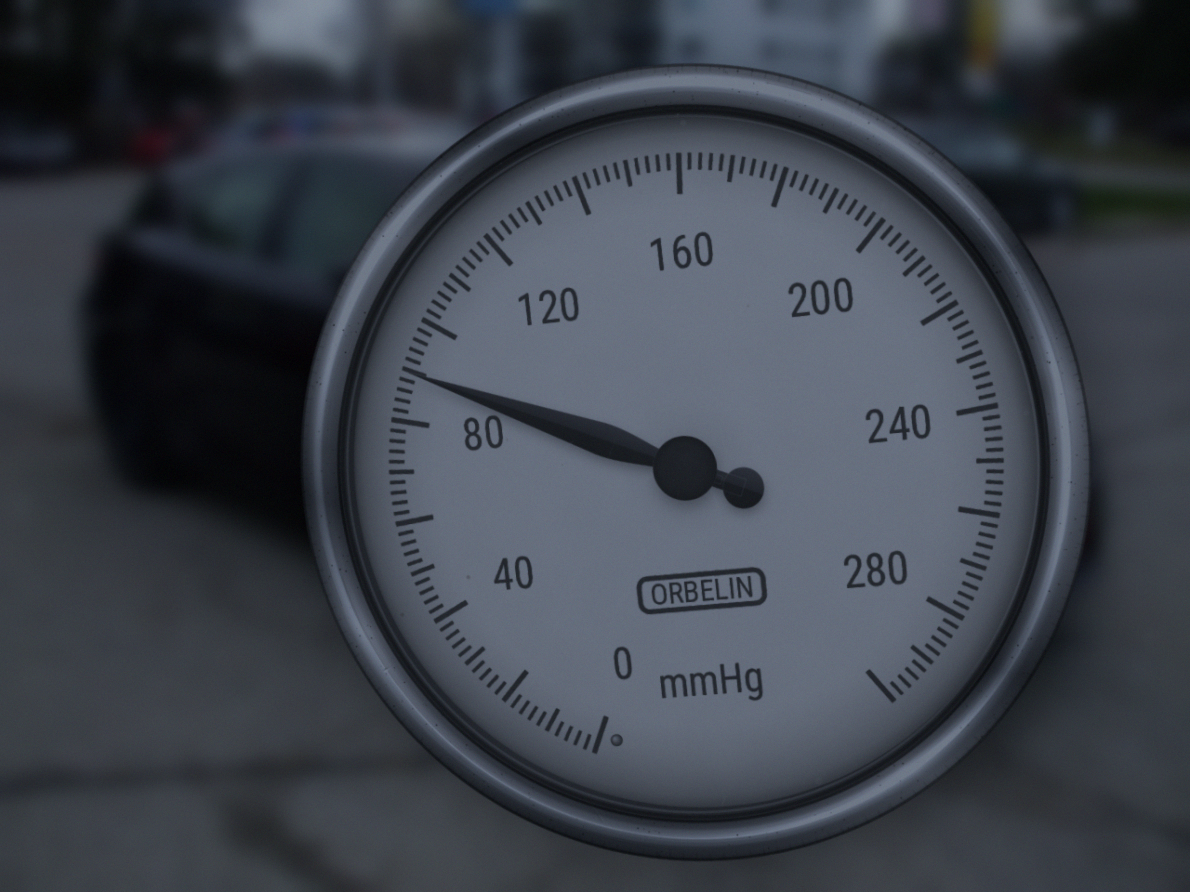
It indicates 90mmHg
